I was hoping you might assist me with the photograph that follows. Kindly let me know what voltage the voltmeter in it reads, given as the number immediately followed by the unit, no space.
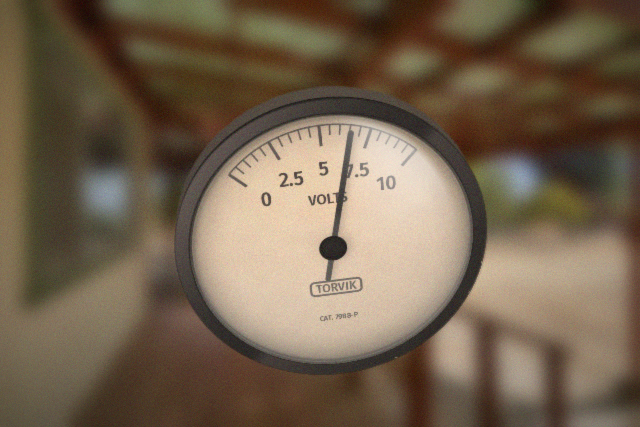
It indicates 6.5V
